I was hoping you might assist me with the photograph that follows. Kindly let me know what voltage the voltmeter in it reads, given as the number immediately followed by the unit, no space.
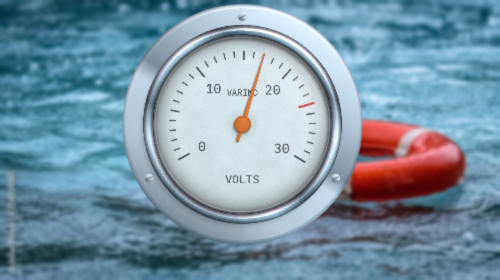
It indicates 17V
